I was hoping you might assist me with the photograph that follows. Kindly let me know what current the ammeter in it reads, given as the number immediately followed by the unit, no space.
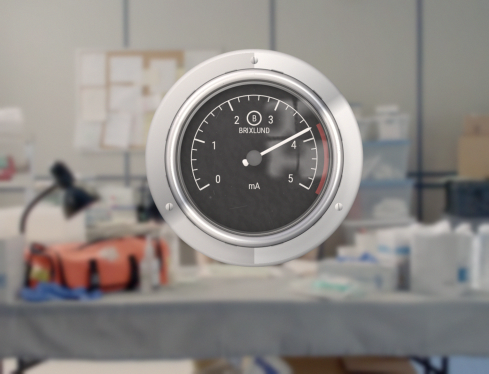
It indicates 3.8mA
